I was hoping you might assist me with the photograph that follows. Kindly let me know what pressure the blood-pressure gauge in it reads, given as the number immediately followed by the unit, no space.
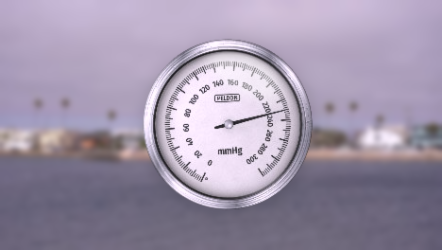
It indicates 230mmHg
